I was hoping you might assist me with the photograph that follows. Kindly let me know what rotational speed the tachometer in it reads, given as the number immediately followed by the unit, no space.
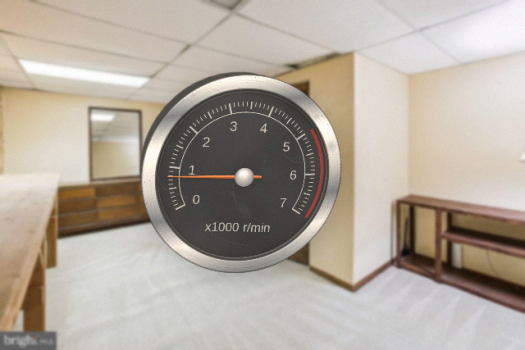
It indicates 800rpm
